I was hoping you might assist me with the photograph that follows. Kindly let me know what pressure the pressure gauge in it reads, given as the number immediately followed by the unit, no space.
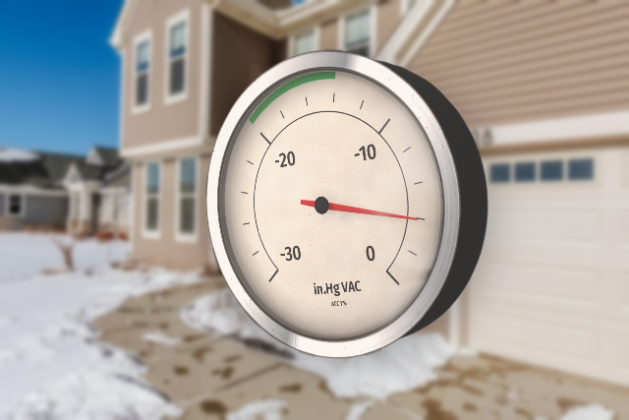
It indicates -4inHg
